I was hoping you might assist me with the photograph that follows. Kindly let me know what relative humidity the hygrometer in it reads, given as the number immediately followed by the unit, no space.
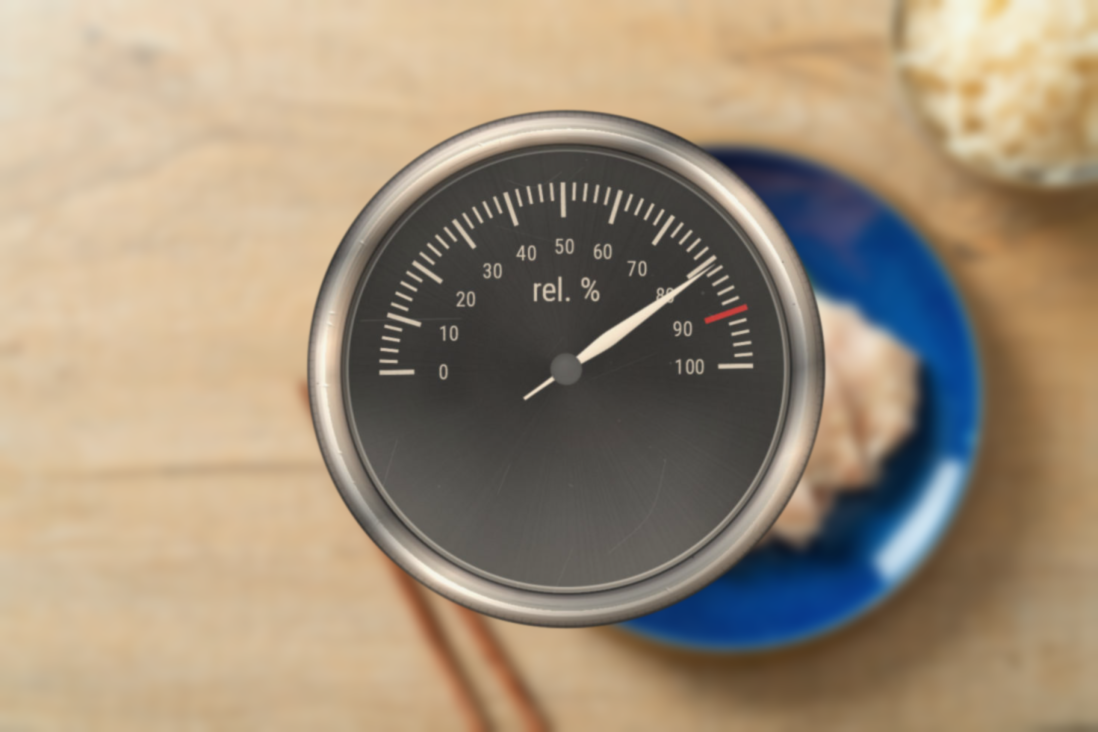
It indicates 81%
